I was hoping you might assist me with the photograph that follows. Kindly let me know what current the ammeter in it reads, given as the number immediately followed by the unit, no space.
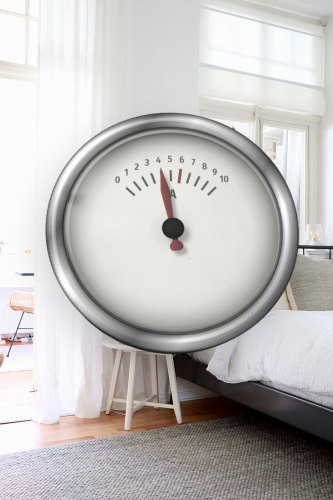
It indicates 4A
